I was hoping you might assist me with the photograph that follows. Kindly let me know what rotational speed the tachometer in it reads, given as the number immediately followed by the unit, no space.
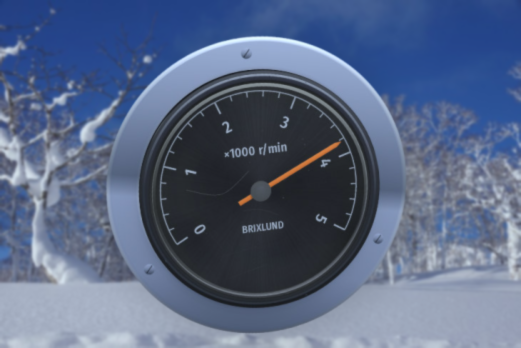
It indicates 3800rpm
